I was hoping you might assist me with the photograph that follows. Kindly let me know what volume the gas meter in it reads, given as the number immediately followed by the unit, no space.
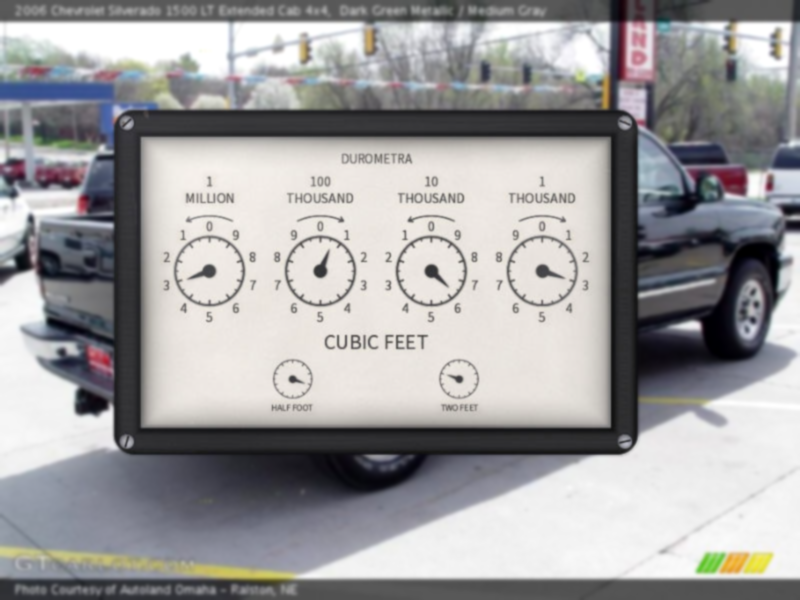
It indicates 306300ft³
